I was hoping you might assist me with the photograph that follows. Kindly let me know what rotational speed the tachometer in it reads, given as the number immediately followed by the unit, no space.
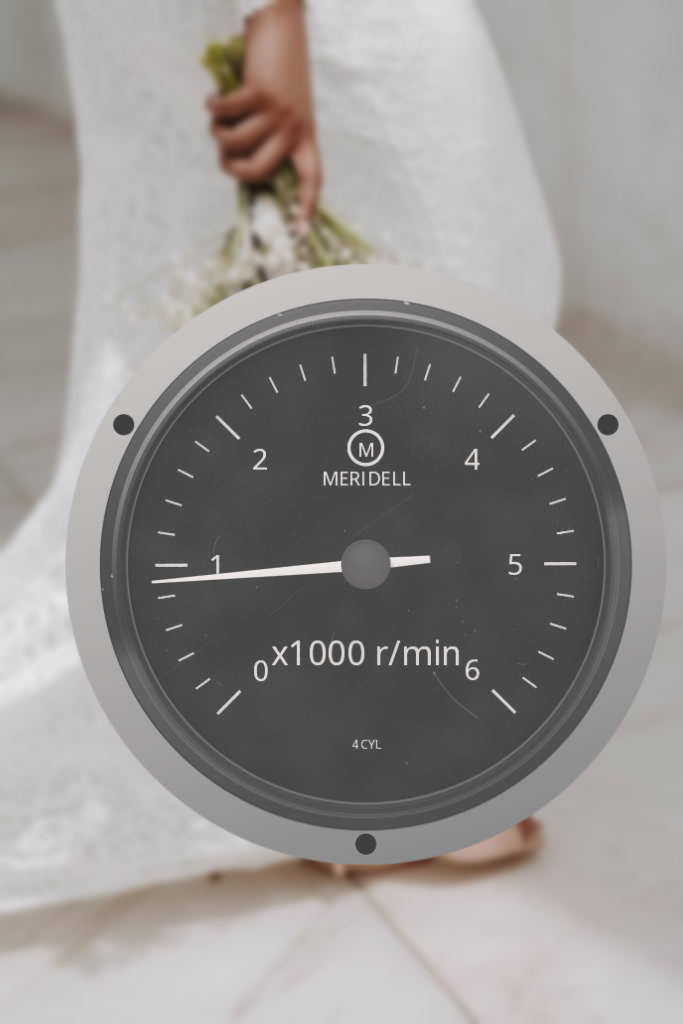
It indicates 900rpm
